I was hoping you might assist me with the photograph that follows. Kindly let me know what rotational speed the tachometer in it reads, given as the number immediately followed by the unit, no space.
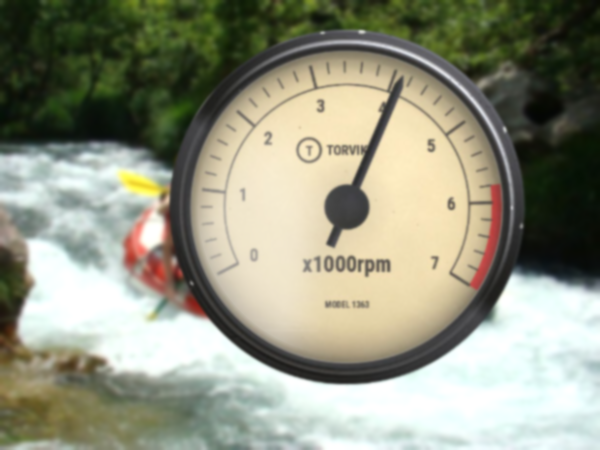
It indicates 4100rpm
